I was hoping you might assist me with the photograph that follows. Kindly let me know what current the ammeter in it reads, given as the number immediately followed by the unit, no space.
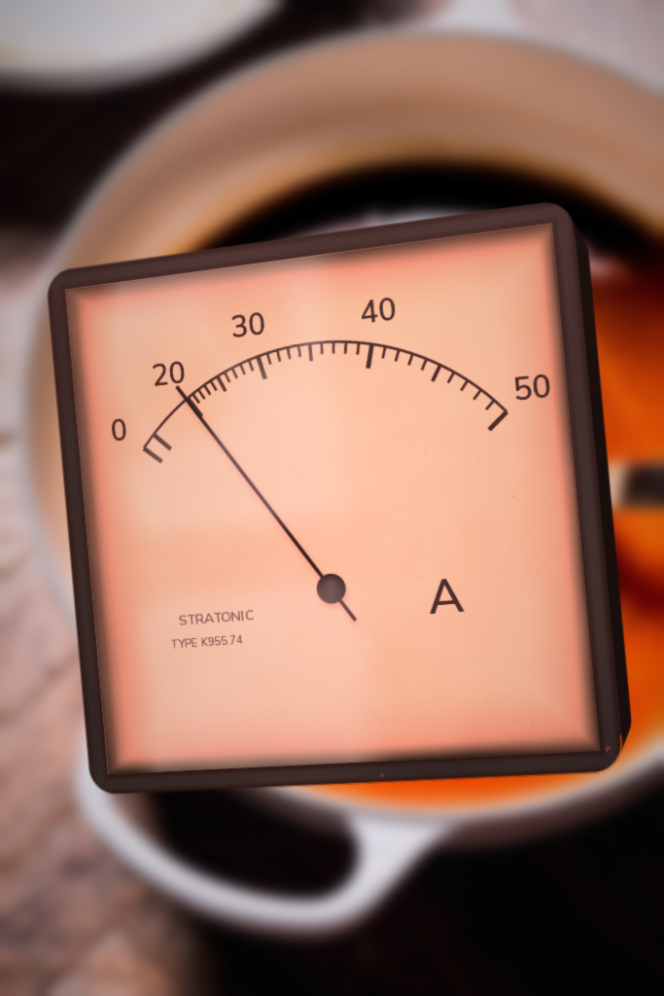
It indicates 20A
